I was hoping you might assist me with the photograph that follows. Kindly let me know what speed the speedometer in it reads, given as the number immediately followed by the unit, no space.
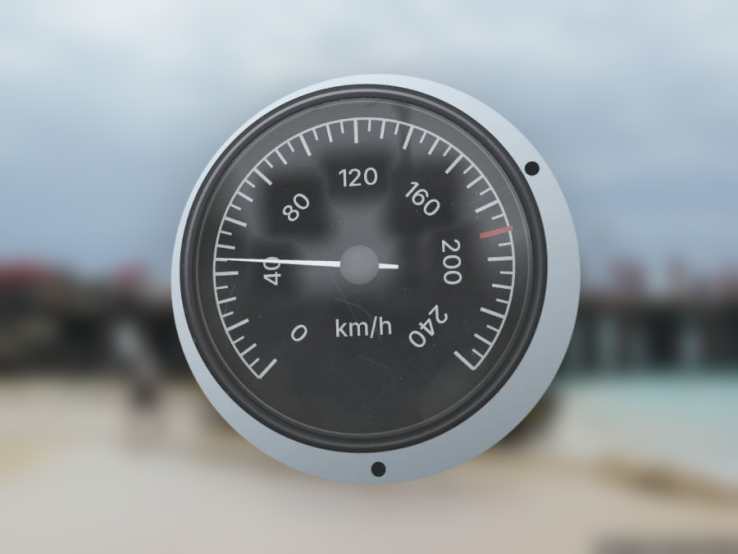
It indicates 45km/h
